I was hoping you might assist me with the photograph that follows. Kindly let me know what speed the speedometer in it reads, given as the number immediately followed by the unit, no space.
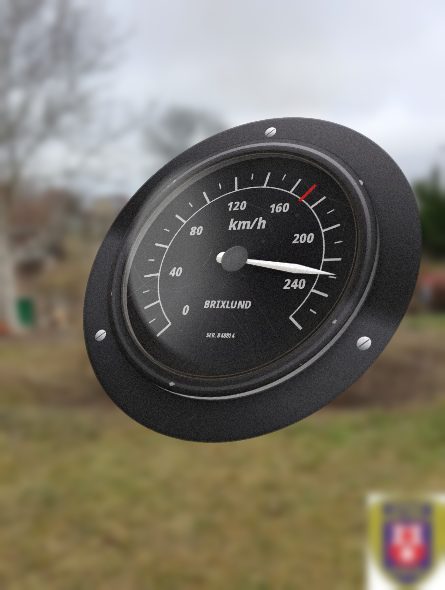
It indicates 230km/h
